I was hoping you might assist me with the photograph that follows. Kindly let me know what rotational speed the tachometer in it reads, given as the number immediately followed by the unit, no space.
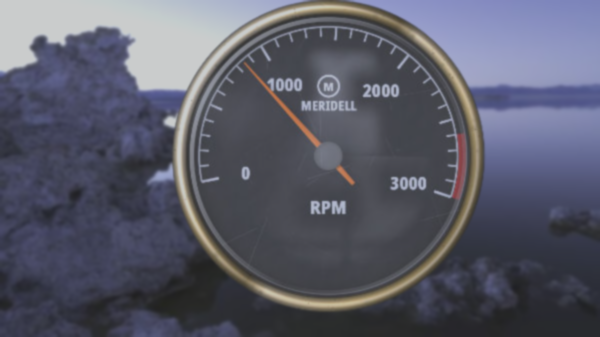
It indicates 850rpm
